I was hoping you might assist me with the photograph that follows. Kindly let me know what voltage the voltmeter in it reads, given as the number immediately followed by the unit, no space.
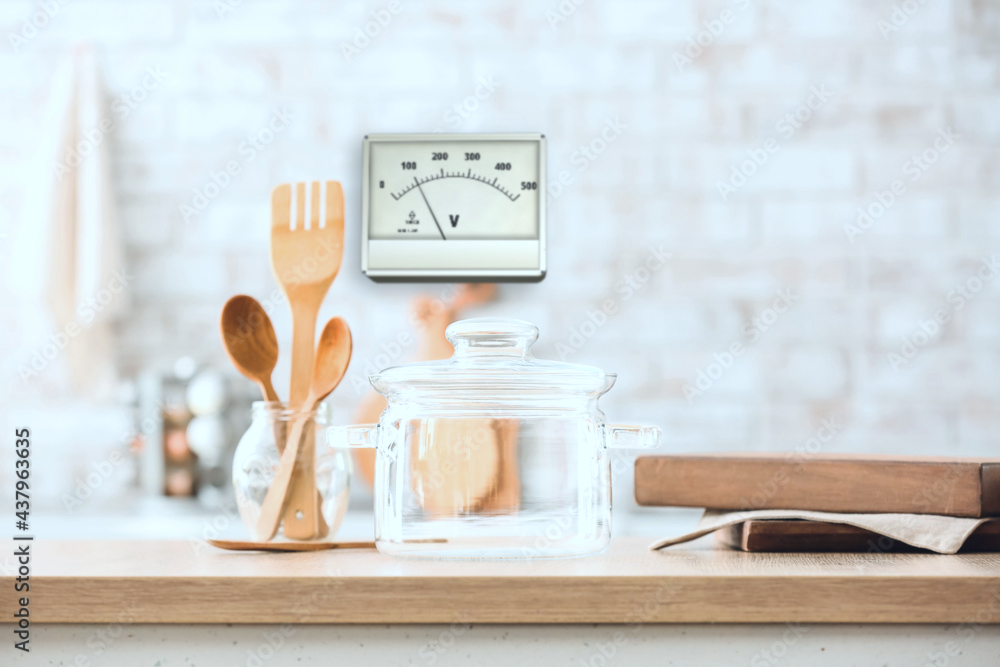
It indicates 100V
